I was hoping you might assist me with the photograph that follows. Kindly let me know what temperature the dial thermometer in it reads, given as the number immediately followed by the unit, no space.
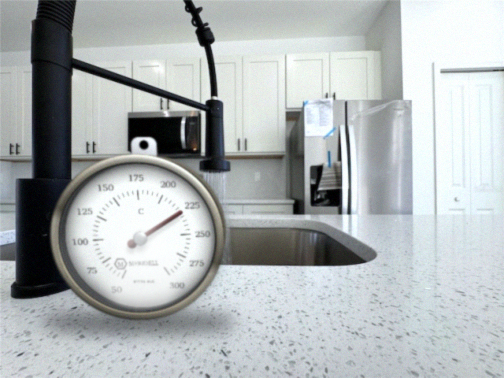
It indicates 225°C
